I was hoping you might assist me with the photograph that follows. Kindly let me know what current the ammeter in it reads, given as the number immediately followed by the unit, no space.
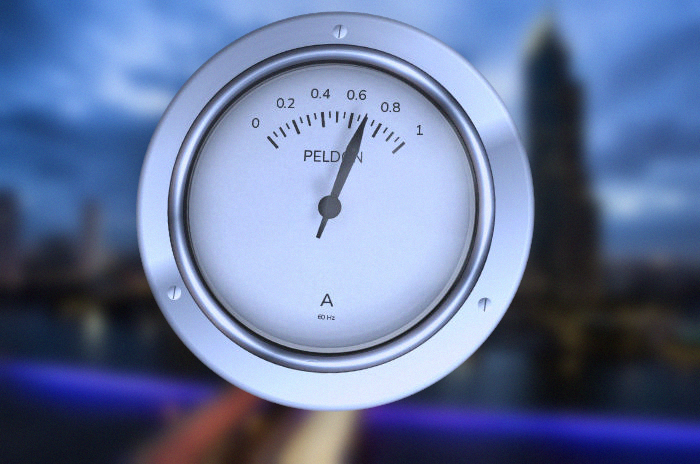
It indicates 0.7A
